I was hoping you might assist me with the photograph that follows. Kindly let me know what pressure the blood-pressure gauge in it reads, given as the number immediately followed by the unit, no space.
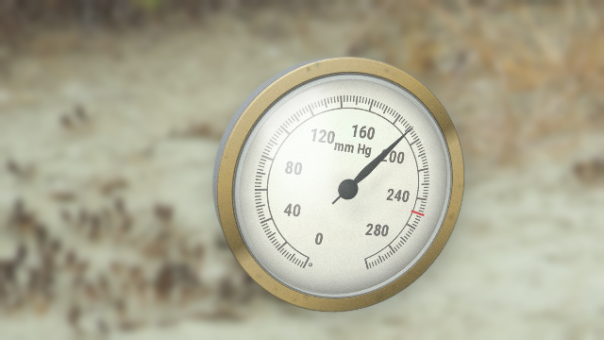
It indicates 190mmHg
